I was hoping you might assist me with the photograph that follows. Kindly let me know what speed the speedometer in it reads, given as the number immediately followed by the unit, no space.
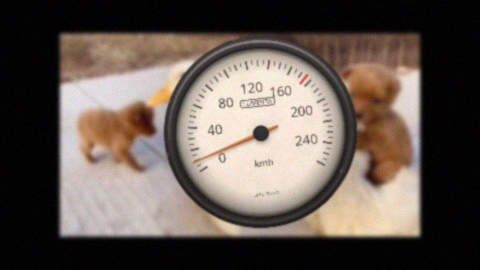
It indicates 10km/h
